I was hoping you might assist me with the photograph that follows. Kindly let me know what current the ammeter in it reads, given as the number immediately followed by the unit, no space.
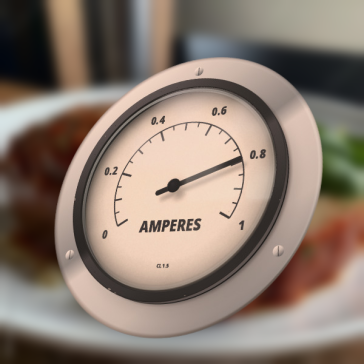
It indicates 0.8A
